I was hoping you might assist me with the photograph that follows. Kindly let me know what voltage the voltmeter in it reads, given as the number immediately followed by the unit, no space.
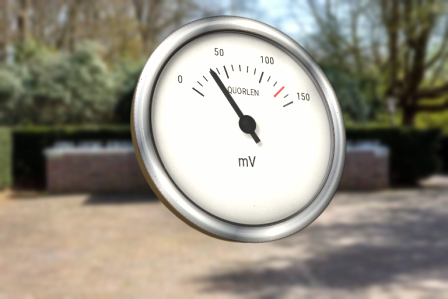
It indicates 30mV
